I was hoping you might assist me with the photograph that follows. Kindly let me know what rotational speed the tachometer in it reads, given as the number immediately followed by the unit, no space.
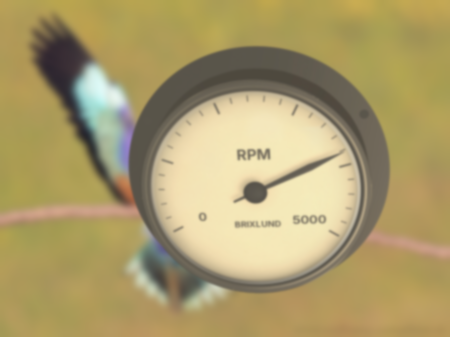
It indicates 3800rpm
